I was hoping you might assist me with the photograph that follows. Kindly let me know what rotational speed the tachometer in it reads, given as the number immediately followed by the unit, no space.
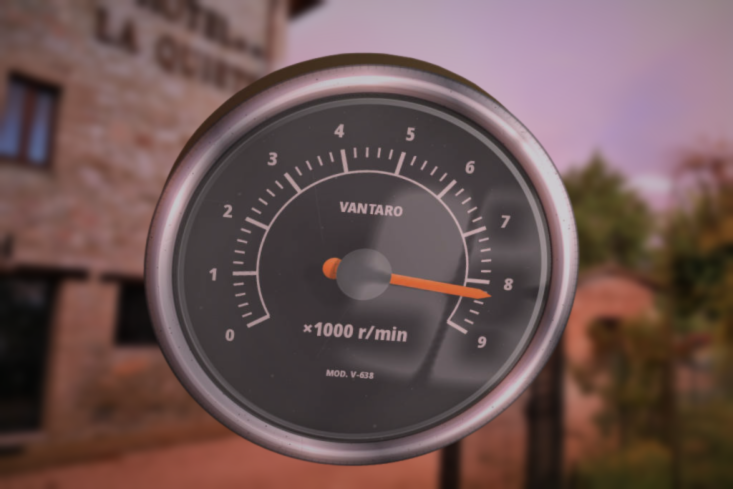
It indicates 8200rpm
